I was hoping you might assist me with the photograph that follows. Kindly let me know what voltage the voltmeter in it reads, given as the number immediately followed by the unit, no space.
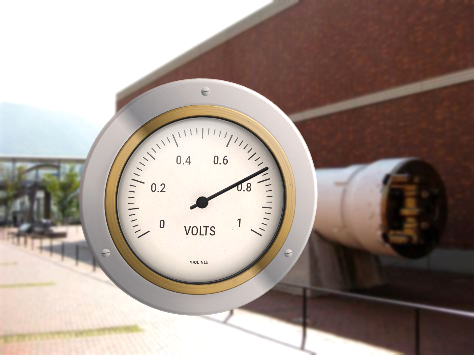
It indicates 0.76V
